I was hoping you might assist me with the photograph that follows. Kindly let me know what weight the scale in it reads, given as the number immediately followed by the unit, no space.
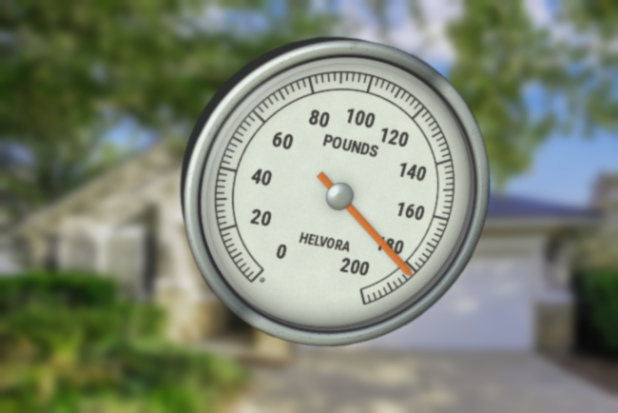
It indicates 182lb
